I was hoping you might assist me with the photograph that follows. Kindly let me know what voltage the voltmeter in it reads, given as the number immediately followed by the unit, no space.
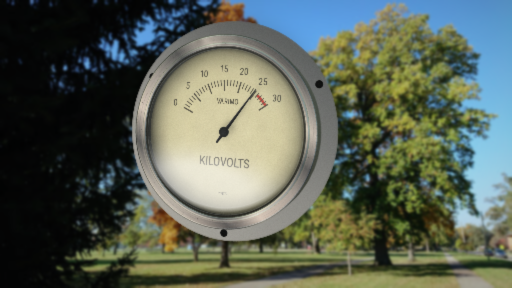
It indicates 25kV
